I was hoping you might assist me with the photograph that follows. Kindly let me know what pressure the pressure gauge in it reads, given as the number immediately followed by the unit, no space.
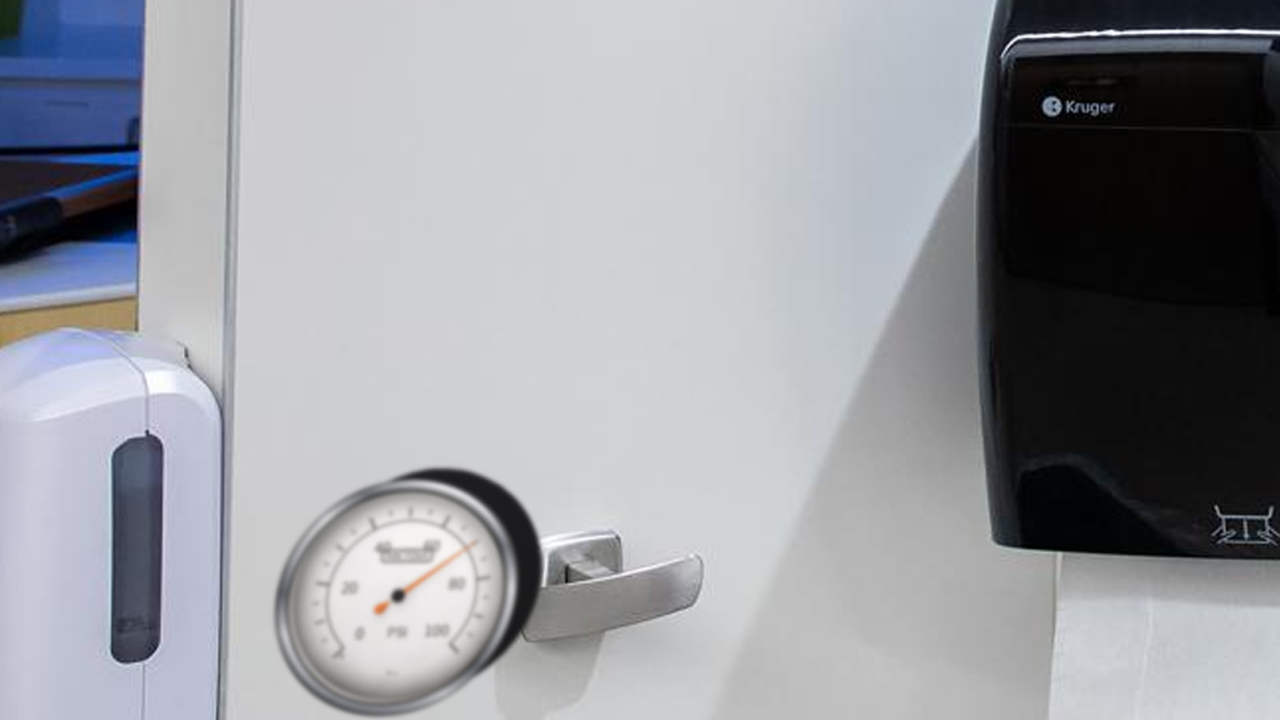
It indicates 70psi
